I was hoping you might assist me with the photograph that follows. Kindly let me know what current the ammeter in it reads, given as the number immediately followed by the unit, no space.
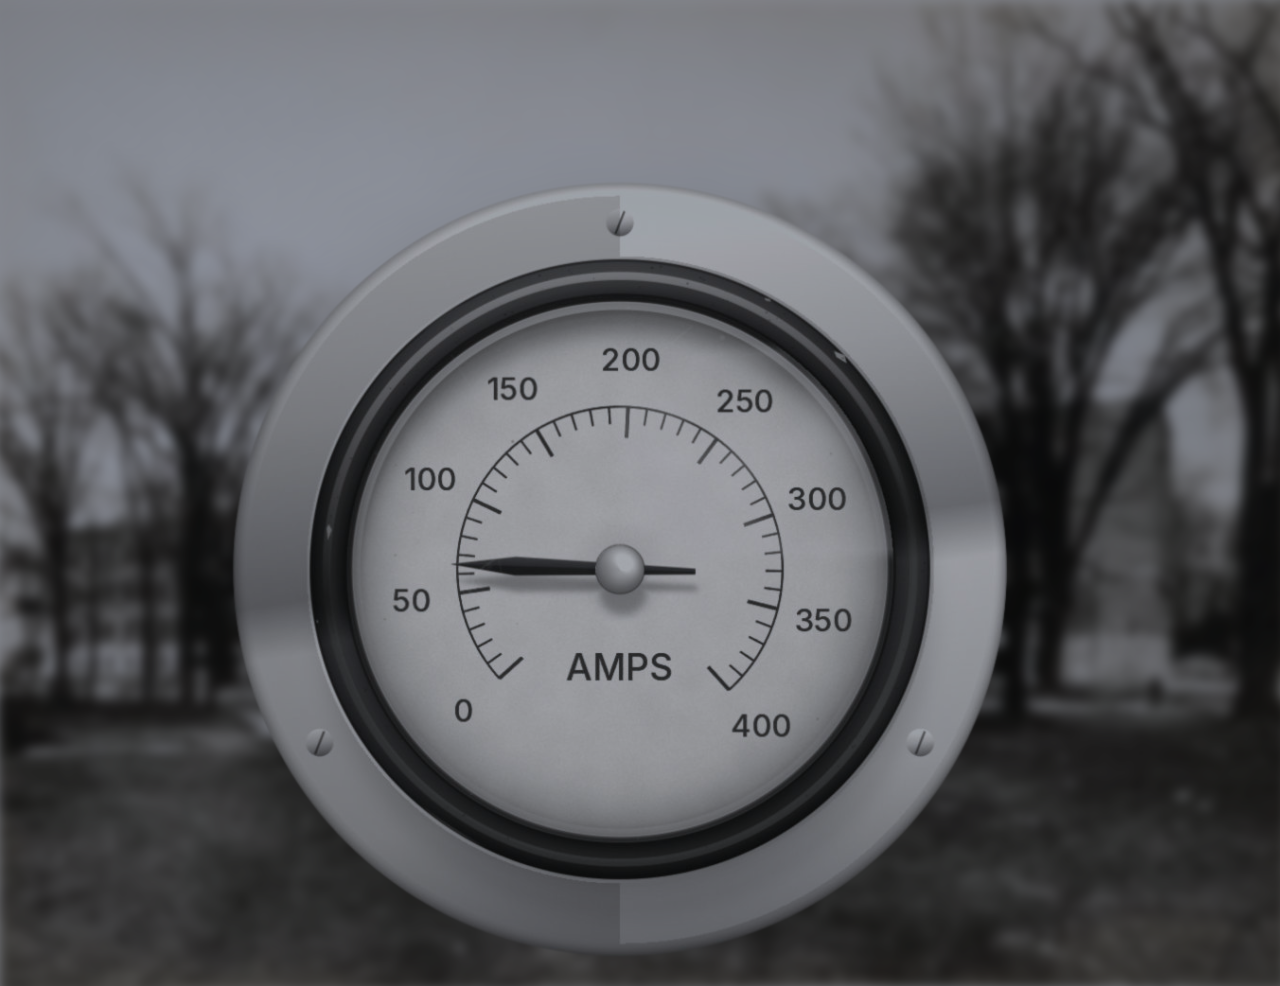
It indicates 65A
